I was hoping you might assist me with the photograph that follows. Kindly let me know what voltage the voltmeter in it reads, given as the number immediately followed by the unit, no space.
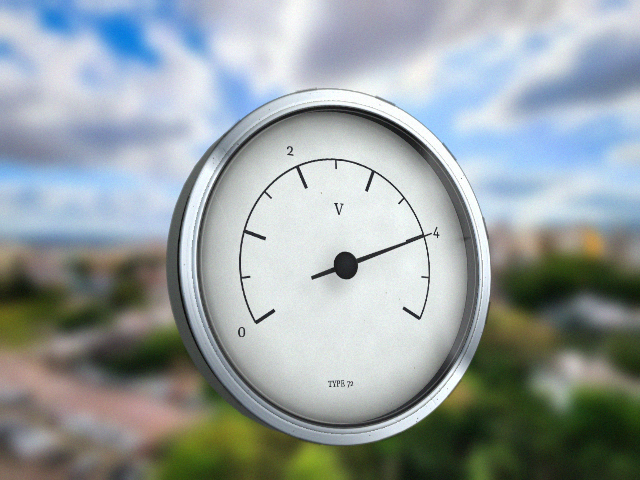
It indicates 4V
